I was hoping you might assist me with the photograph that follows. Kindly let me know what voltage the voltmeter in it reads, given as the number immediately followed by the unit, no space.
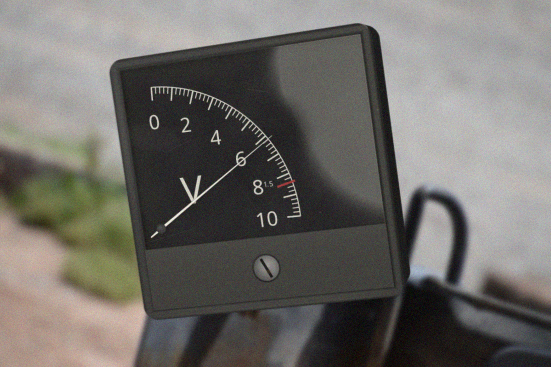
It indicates 6.2V
